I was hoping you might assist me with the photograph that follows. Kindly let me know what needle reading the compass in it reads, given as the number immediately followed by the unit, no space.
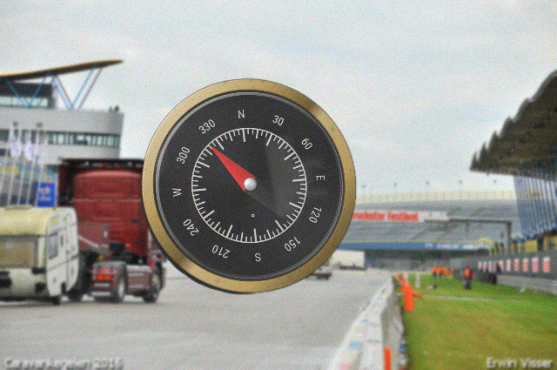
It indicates 320°
